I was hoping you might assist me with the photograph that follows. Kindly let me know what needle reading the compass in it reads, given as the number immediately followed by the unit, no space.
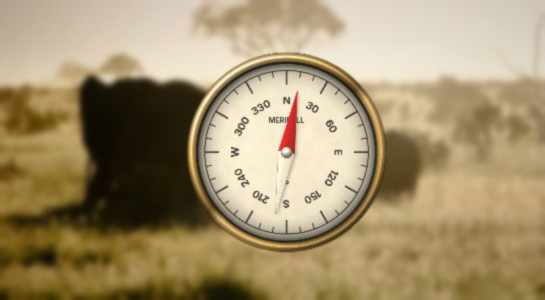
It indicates 10°
